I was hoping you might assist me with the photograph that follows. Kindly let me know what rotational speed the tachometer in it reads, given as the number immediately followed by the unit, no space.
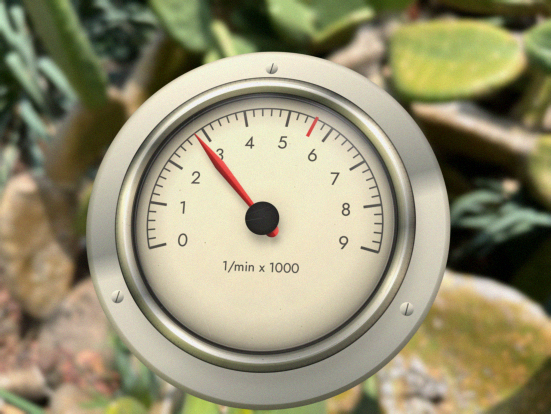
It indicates 2800rpm
